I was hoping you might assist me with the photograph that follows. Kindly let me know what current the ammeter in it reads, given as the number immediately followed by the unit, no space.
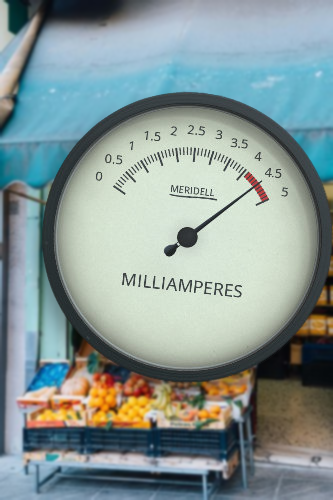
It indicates 4.5mA
